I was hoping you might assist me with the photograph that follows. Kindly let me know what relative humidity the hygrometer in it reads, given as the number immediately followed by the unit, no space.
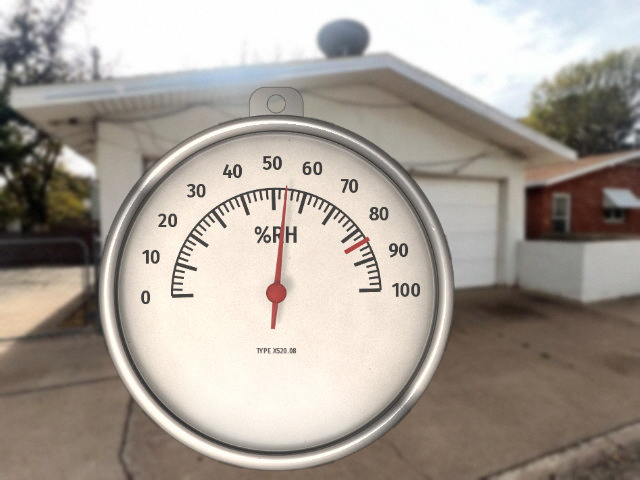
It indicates 54%
